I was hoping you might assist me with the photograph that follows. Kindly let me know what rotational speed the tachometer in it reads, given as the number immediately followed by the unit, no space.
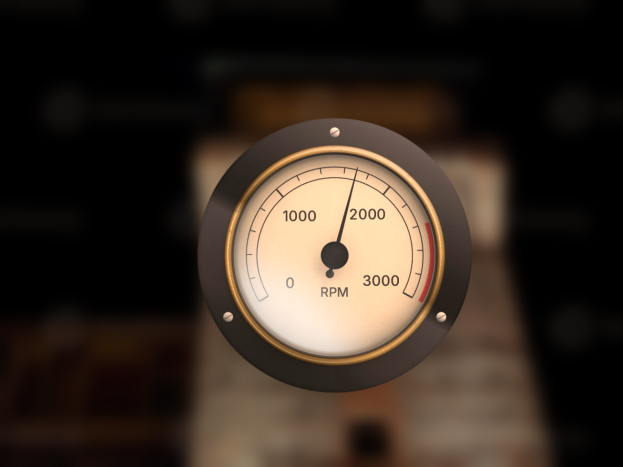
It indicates 1700rpm
